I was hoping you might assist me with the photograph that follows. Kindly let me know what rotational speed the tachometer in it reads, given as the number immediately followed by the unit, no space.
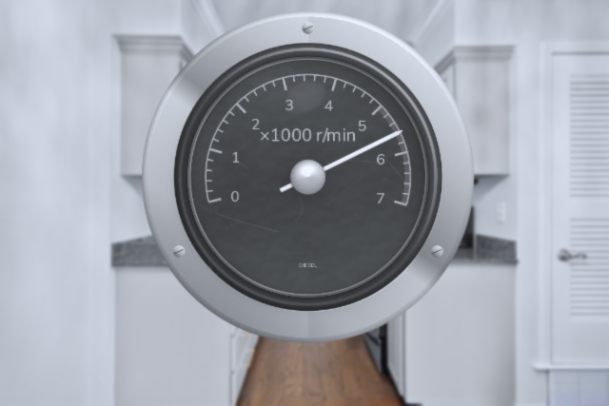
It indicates 5600rpm
